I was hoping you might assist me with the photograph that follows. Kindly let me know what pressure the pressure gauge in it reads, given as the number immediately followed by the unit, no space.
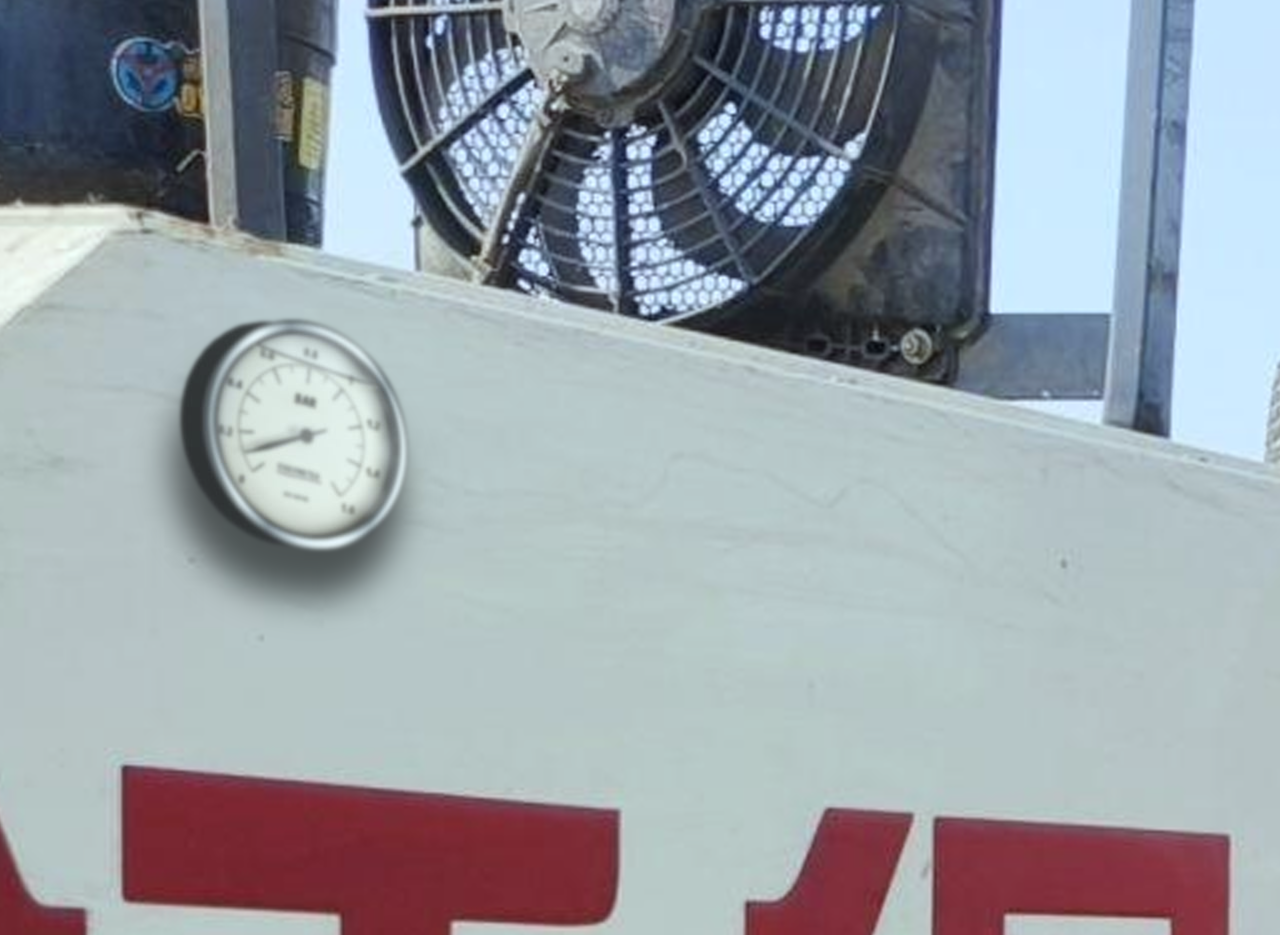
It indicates 0.1bar
